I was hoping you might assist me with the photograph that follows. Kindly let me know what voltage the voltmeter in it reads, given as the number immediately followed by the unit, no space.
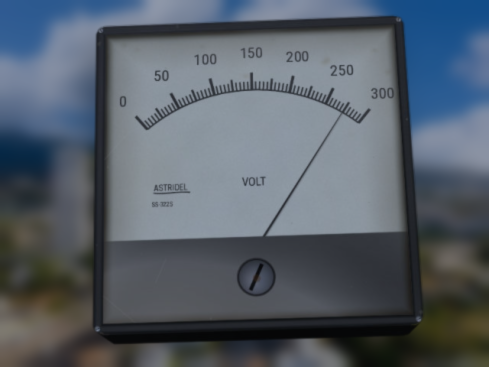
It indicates 275V
